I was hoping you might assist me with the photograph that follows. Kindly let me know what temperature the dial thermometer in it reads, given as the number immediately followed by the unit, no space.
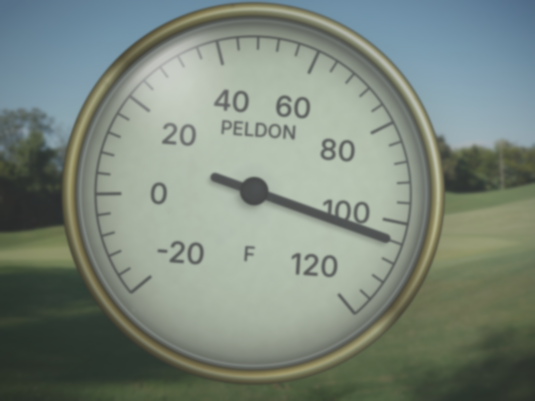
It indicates 104°F
